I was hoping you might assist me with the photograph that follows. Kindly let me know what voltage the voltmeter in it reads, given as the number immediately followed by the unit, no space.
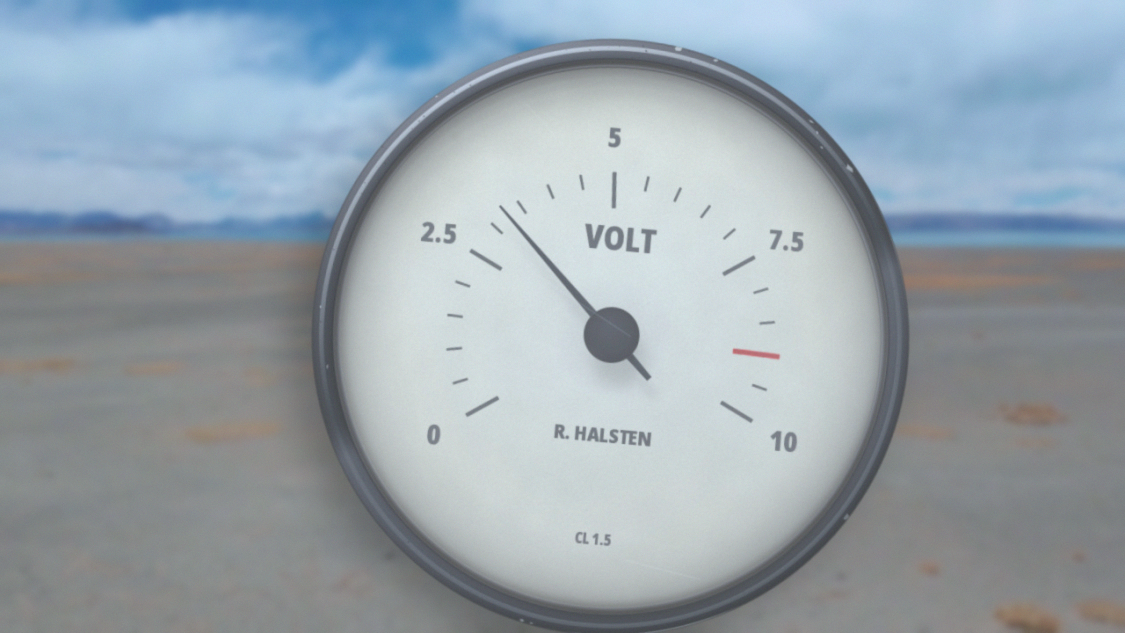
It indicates 3.25V
